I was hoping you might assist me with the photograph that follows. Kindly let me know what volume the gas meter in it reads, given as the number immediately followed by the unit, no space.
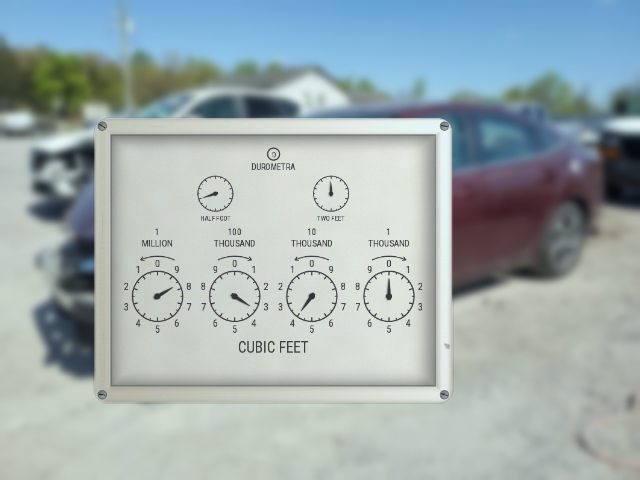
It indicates 834000ft³
